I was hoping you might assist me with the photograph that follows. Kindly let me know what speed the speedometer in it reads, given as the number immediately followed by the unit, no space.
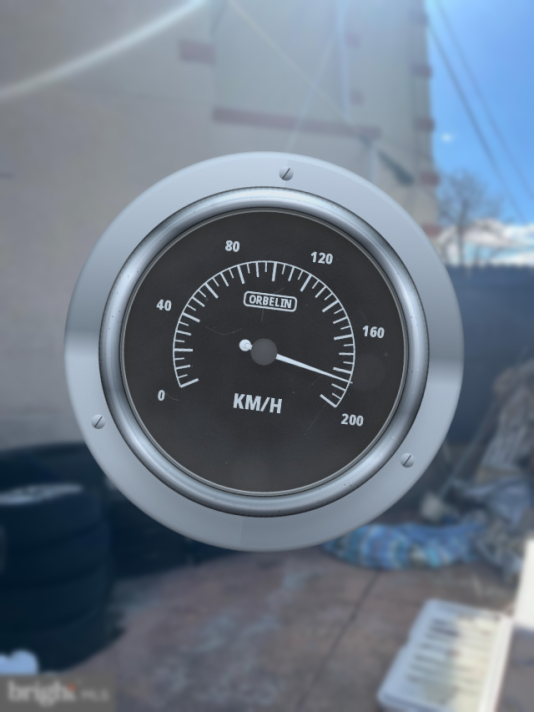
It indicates 185km/h
